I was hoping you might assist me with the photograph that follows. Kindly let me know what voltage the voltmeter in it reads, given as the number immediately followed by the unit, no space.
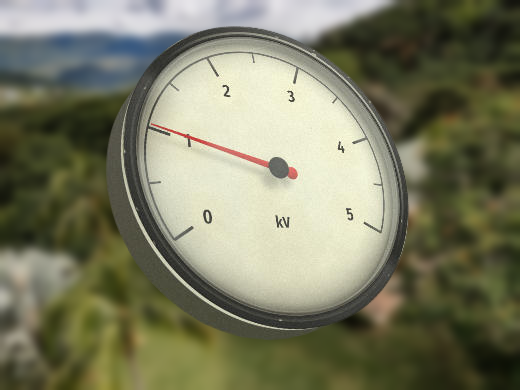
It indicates 1kV
